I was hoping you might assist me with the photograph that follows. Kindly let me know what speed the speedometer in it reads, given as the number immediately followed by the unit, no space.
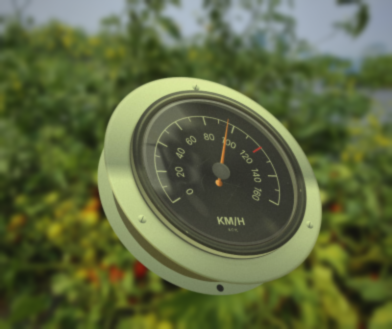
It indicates 95km/h
